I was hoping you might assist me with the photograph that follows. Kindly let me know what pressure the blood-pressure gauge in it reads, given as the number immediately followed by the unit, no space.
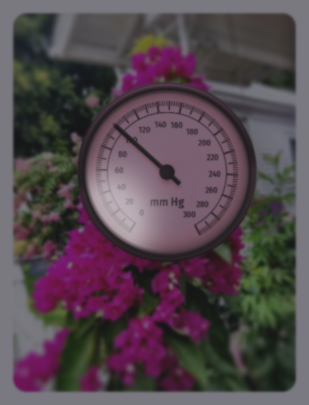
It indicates 100mmHg
